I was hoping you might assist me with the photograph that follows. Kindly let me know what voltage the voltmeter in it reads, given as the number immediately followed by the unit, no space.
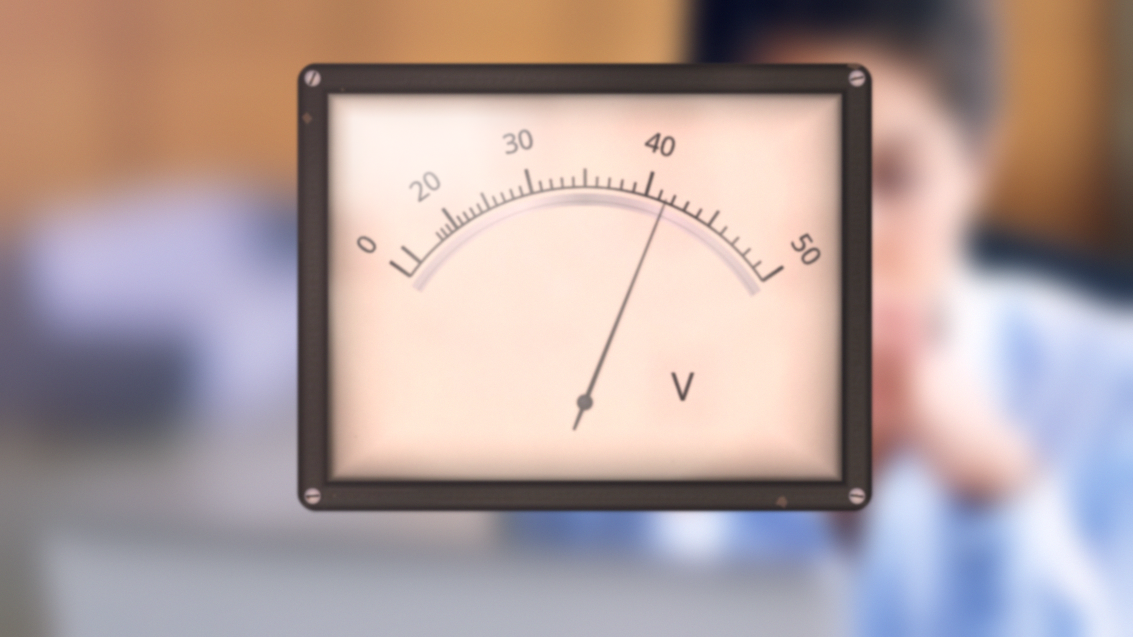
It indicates 41.5V
